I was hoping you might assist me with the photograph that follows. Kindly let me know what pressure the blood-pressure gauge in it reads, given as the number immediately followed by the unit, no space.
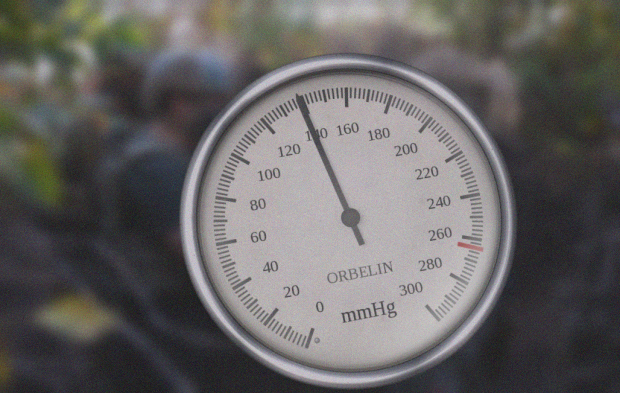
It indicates 138mmHg
